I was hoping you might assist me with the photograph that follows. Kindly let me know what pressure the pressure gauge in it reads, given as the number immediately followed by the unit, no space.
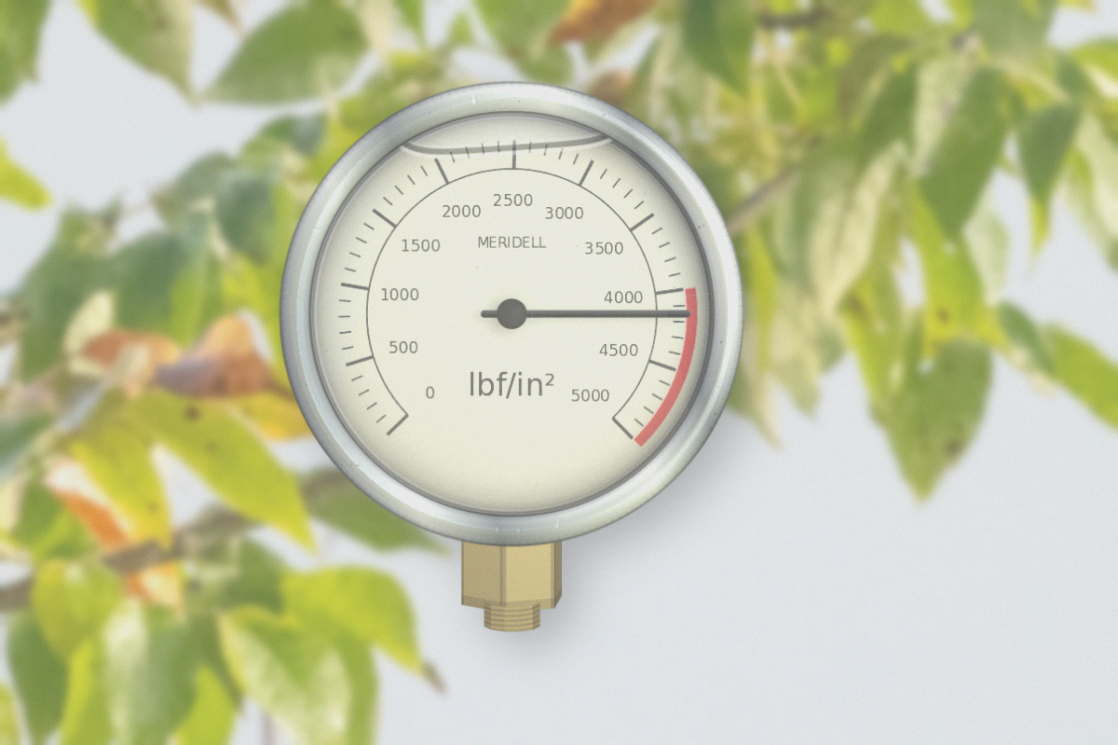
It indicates 4150psi
